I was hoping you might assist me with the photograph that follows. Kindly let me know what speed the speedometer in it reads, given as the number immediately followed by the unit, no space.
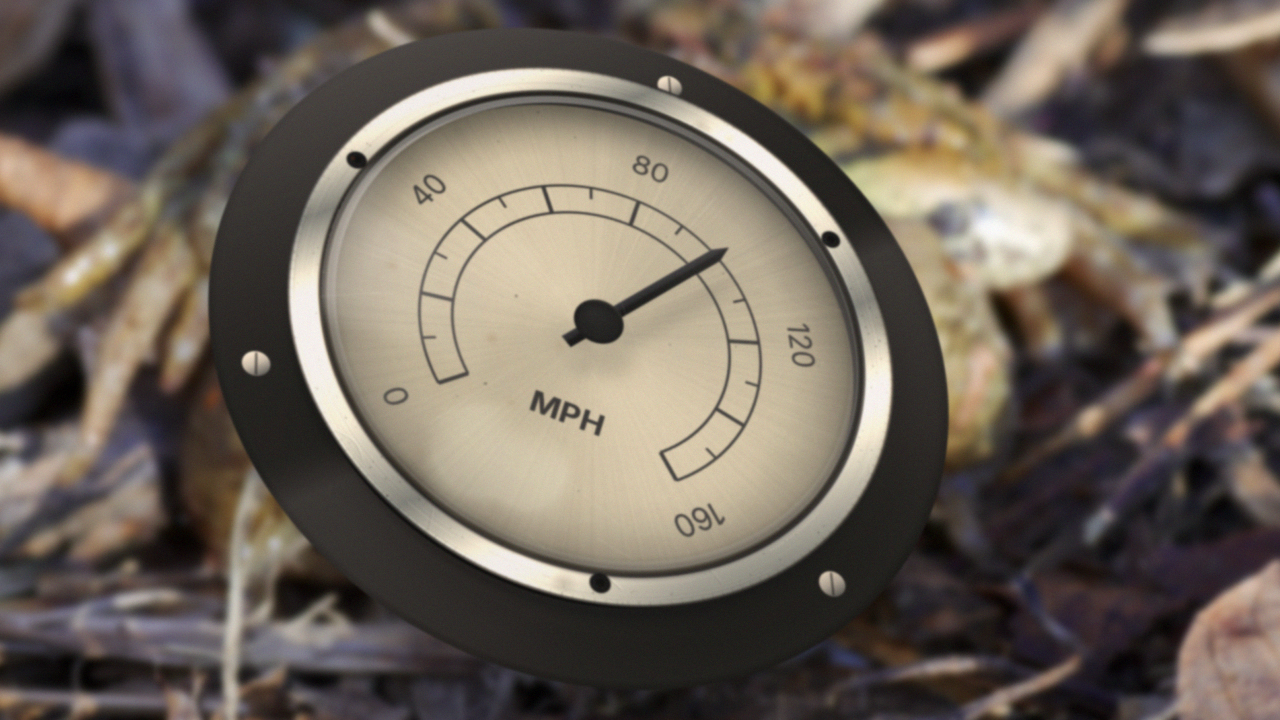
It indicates 100mph
